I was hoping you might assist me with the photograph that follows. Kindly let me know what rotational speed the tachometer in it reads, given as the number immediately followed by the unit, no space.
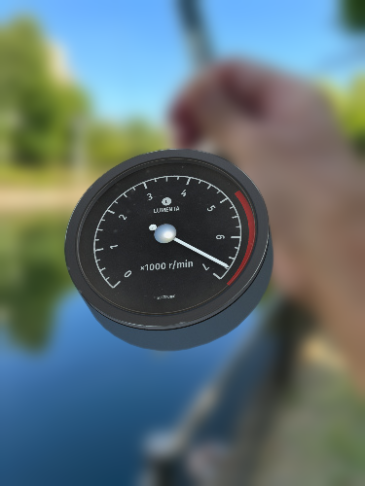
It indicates 6750rpm
